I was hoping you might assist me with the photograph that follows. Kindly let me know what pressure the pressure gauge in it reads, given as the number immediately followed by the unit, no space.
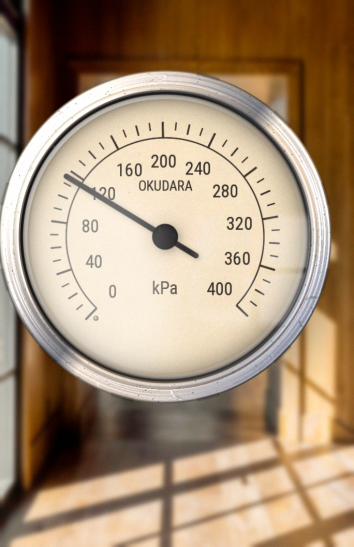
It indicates 115kPa
